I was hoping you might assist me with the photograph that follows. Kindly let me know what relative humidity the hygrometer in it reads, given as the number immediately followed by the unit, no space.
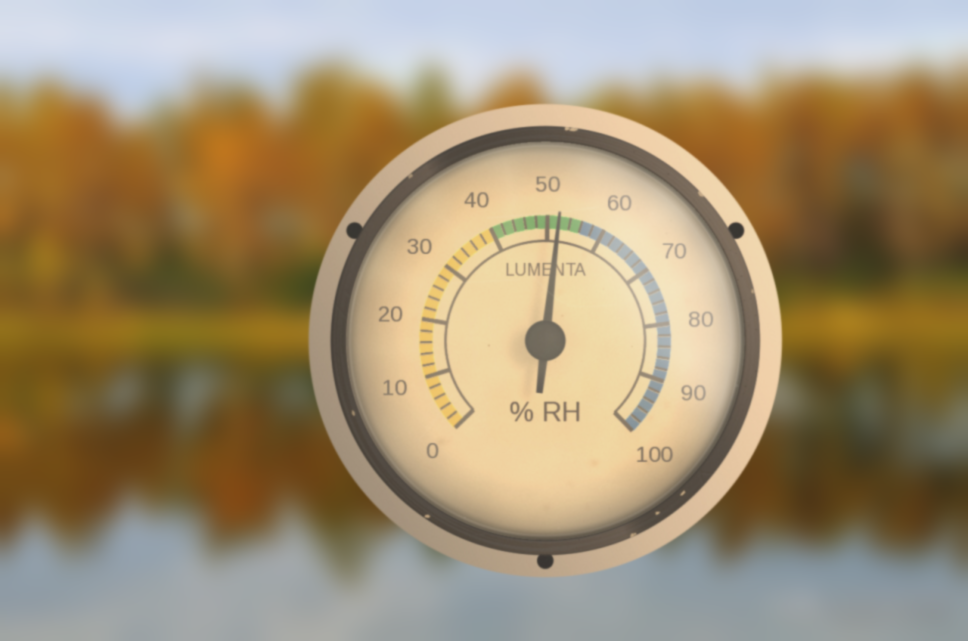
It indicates 52%
